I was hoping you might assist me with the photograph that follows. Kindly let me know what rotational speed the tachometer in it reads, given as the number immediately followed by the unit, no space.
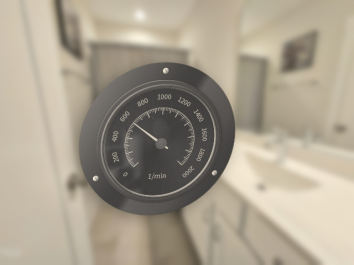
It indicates 600rpm
